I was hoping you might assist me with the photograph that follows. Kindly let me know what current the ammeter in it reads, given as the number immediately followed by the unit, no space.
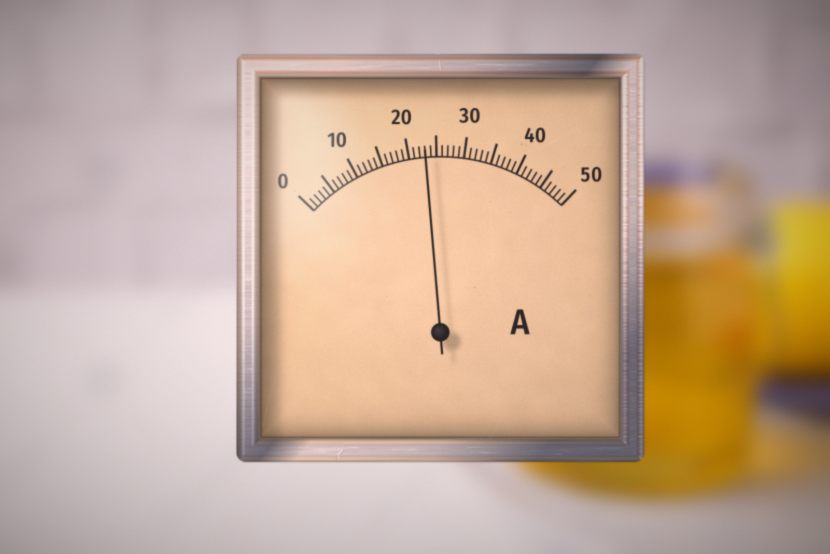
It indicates 23A
